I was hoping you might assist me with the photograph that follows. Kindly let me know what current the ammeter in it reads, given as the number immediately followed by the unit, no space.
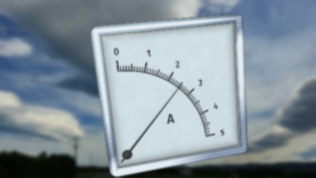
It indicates 2.5A
